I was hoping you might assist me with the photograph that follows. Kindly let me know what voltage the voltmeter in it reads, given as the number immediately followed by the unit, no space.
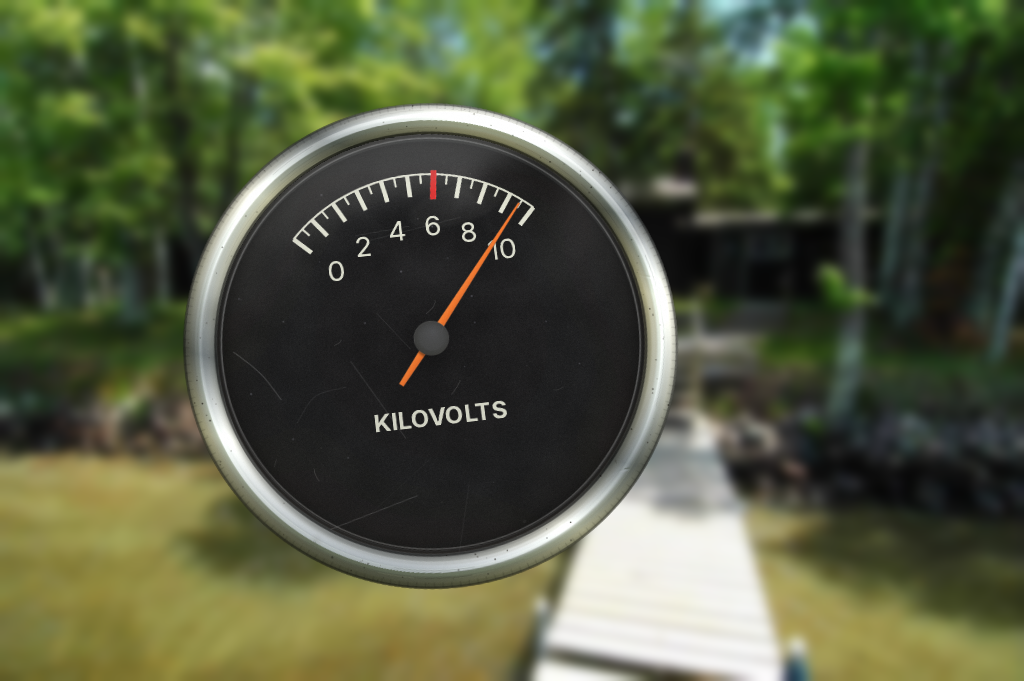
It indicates 9.5kV
